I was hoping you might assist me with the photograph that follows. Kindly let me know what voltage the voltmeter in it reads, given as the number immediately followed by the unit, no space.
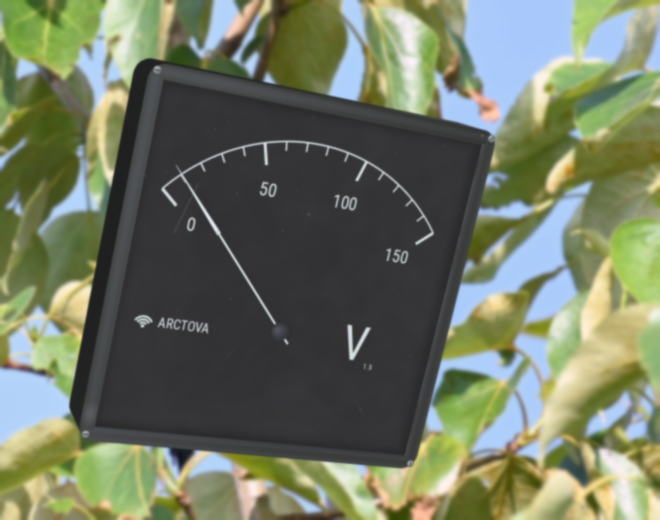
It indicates 10V
